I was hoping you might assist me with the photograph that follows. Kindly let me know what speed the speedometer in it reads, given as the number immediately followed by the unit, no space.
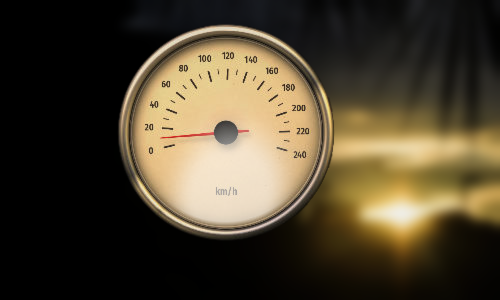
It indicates 10km/h
